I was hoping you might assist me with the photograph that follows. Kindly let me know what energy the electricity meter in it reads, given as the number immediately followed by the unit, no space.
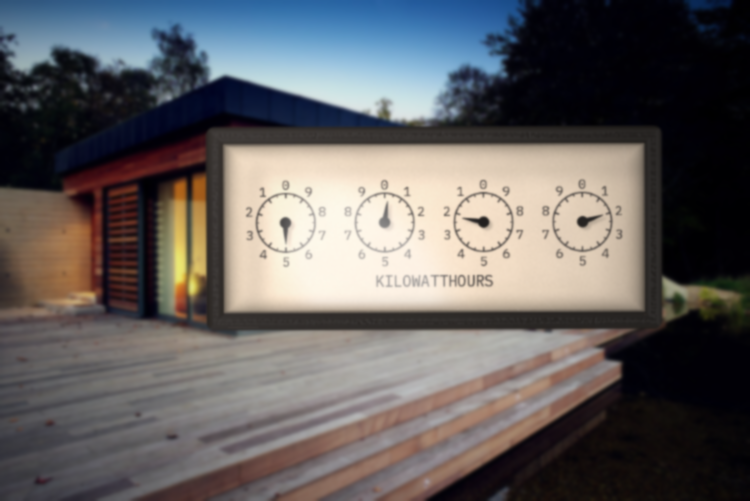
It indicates 5022kWh
